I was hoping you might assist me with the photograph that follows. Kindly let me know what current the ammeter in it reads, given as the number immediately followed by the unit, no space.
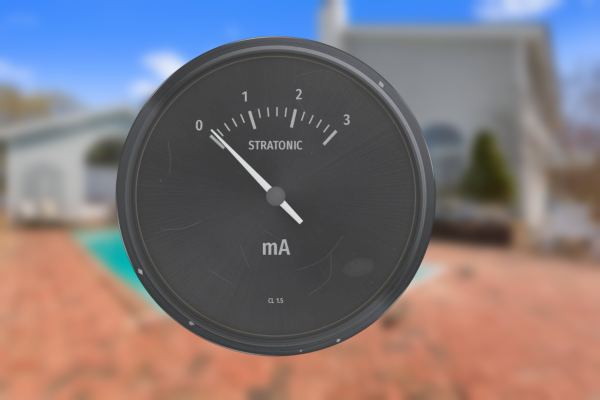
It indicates 0.1mA
